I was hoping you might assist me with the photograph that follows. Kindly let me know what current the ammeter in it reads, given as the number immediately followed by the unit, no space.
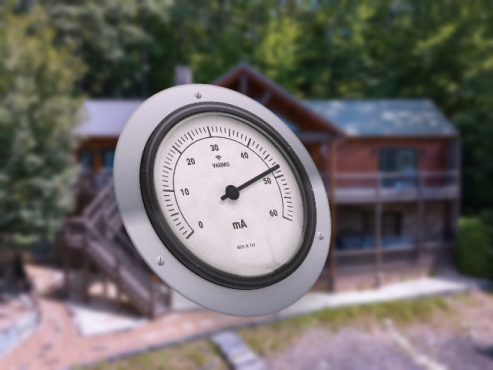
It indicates 48mA
